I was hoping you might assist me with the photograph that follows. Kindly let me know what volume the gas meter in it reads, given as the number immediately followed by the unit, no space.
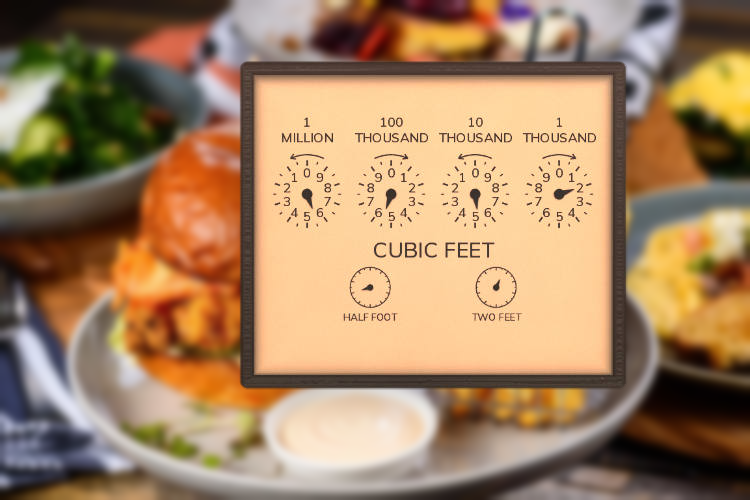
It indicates 555200ft³
